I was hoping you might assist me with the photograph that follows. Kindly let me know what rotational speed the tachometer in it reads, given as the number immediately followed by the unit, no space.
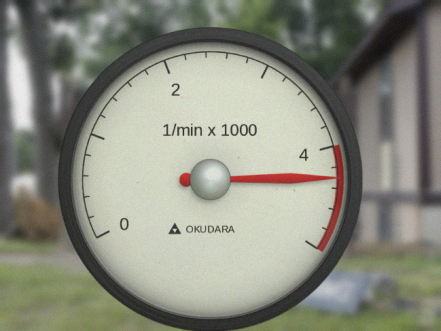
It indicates 4300rpm
